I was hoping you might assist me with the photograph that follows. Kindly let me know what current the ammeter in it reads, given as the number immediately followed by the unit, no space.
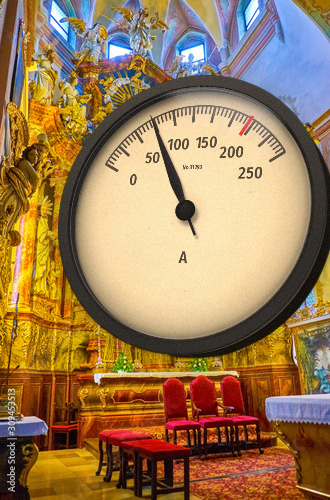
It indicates 75A
